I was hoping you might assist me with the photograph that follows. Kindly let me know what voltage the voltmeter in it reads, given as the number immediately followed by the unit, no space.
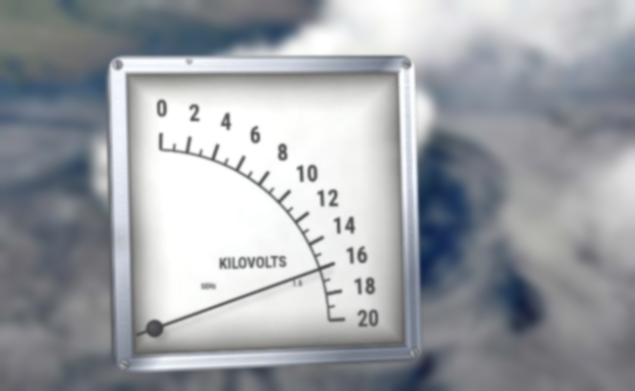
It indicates 16kV
